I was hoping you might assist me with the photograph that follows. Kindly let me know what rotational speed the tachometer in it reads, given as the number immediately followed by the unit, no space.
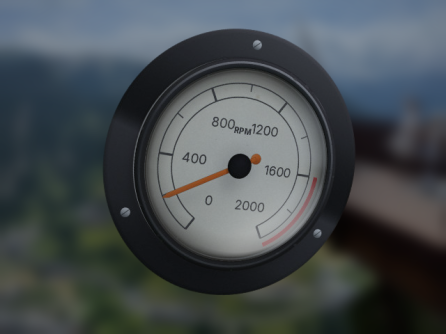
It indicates 200rpm
